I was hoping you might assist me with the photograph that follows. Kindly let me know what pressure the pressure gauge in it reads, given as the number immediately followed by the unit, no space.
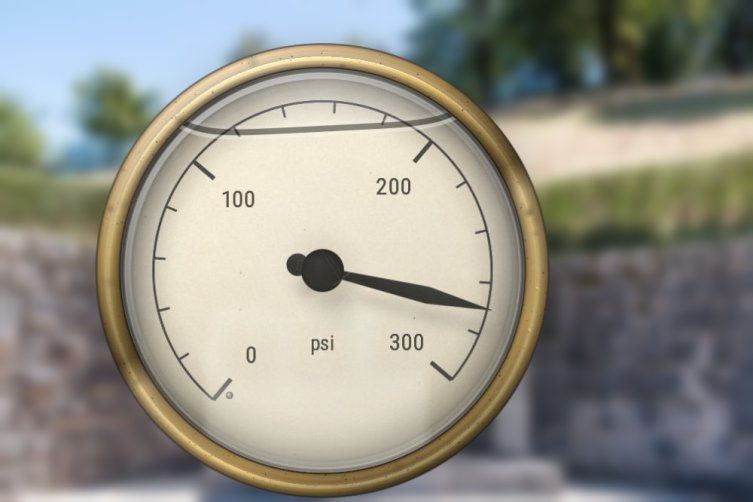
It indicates 270psi
